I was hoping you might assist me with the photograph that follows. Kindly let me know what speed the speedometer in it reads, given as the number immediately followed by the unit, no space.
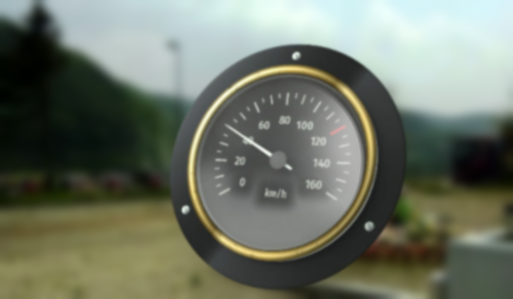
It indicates 40km/h
